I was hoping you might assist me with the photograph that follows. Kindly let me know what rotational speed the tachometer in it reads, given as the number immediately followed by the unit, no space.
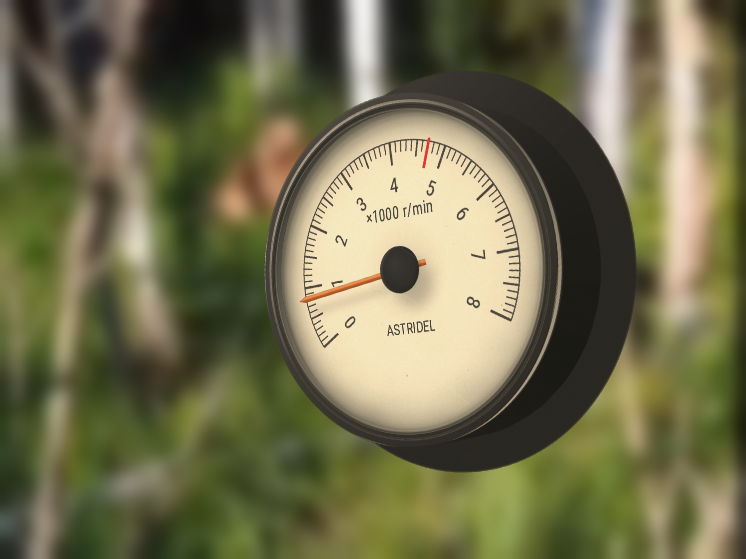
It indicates 800rpm
